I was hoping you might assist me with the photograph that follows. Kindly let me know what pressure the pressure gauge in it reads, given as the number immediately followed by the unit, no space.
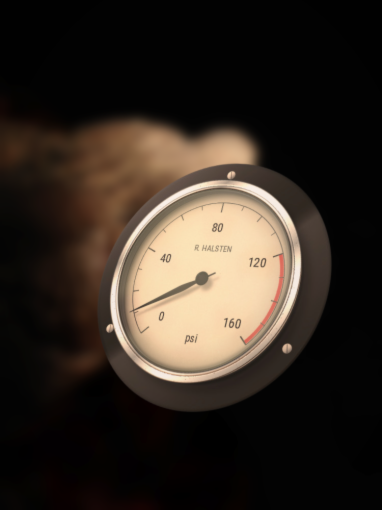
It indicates 10psi
